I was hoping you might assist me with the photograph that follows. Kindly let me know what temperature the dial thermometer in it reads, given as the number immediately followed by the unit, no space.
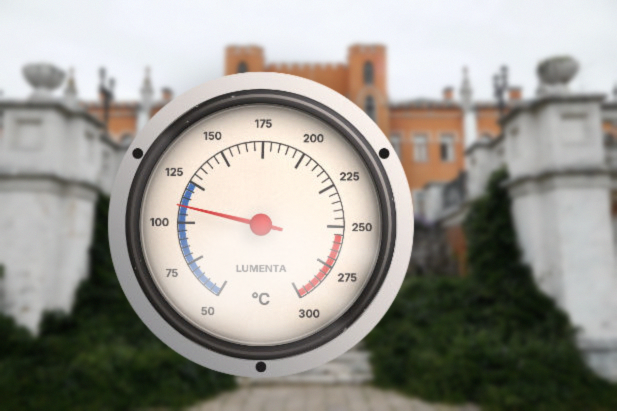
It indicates 110°C
